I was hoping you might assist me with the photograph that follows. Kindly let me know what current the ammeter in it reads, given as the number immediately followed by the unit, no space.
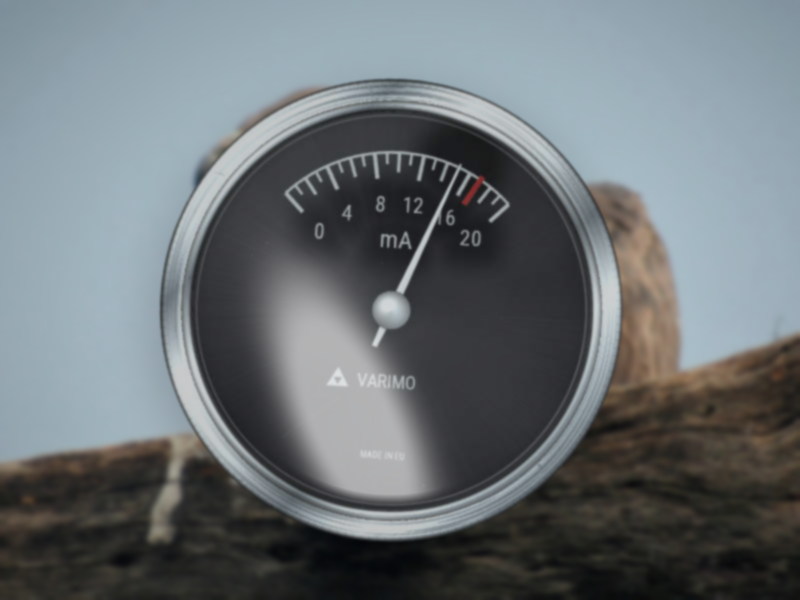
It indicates 15mA
